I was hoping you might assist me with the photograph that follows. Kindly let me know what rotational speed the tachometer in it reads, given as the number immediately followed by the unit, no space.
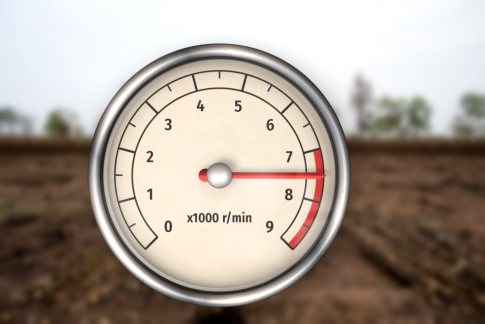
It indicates 7500rpm
